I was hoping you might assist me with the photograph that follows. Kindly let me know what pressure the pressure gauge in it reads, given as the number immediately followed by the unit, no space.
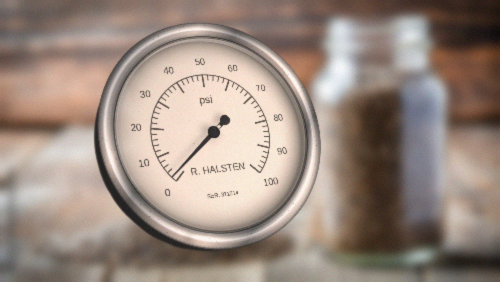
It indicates 2psi
